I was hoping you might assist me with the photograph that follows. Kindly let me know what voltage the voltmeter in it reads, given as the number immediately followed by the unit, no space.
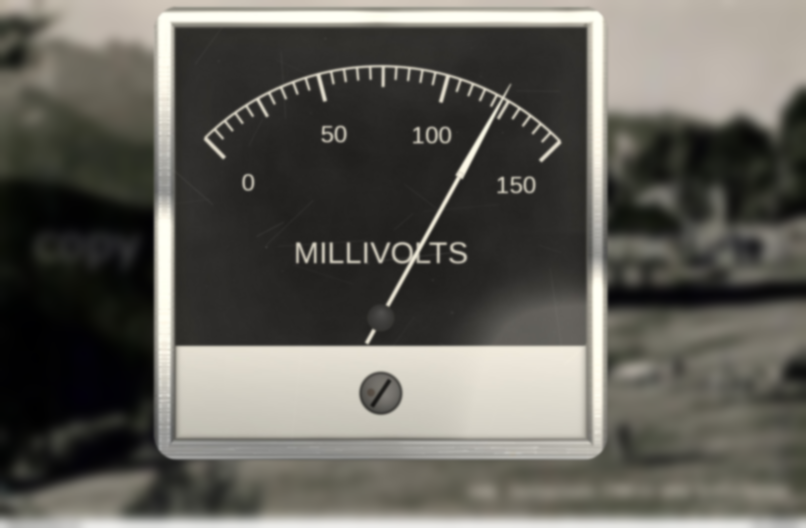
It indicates 122.5mV
